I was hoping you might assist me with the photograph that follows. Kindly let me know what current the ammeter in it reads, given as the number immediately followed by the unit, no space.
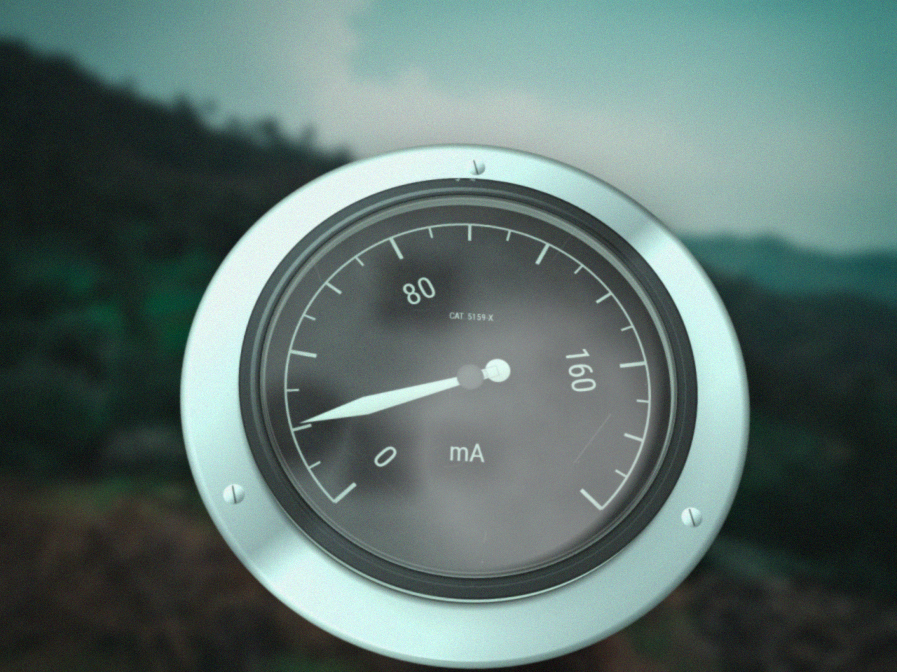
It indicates 20mA
